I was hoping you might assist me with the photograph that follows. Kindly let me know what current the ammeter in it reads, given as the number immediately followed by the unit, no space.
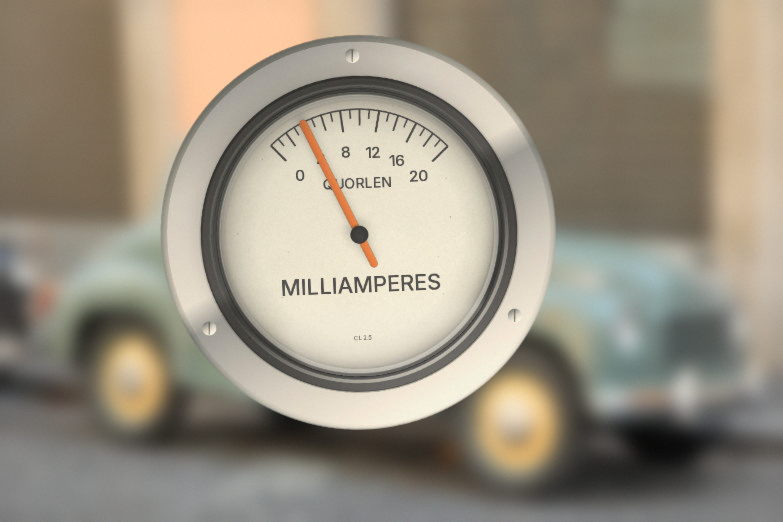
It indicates 4mA
